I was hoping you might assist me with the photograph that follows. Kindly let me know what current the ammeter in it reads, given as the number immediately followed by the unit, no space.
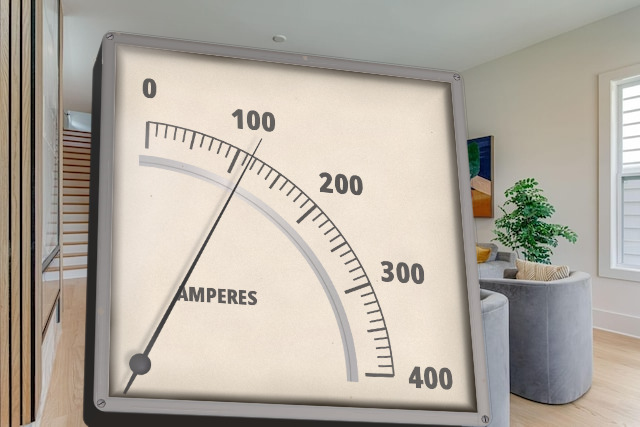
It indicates 115A
